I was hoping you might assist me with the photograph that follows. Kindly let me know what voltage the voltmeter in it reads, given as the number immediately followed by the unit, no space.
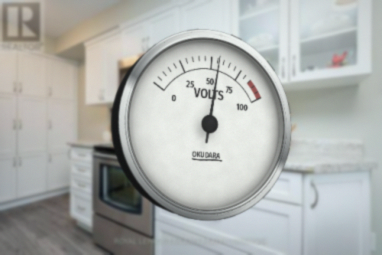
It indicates 55V
